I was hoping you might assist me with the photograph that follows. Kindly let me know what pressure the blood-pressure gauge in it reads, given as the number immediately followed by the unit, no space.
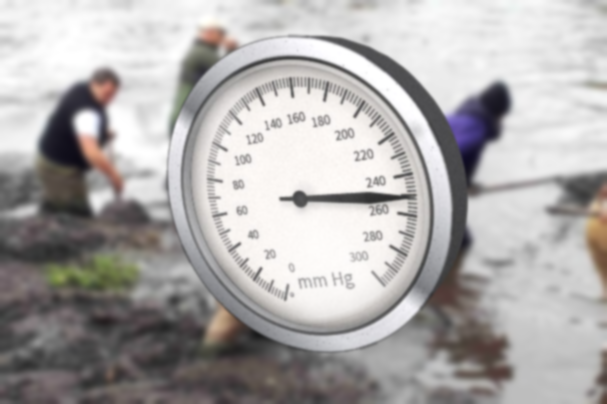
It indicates 250mmHg
